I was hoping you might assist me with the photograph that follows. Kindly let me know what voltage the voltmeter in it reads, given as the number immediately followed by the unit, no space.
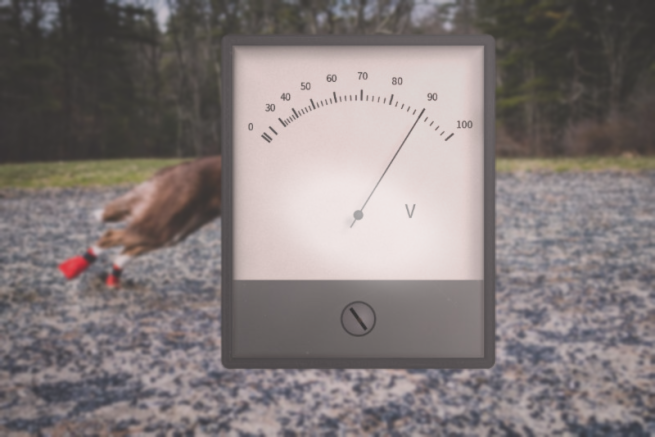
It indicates 90V
